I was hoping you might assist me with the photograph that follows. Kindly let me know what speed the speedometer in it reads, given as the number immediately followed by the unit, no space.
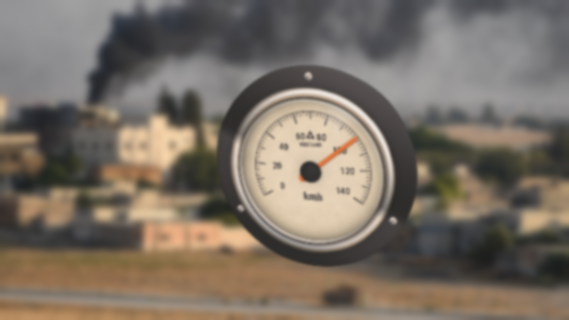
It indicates 100km/h
